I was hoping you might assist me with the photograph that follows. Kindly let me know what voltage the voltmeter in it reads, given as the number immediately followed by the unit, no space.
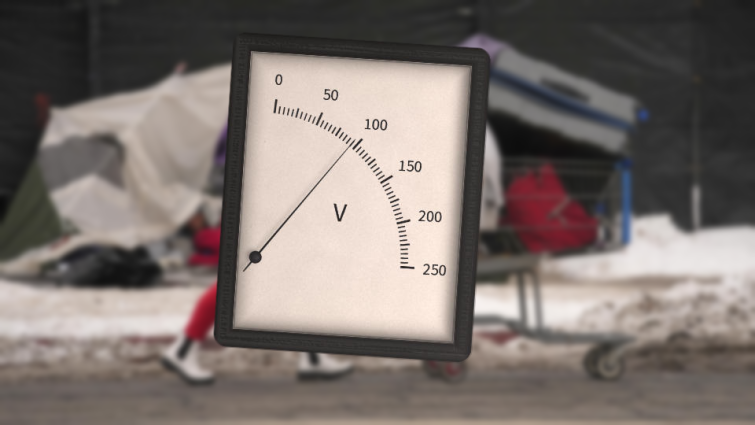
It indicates 95V
